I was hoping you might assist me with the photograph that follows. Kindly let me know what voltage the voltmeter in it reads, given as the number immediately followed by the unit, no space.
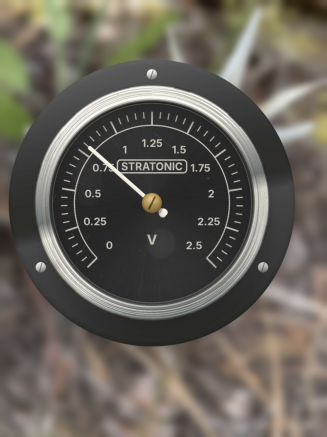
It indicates 0.8V
